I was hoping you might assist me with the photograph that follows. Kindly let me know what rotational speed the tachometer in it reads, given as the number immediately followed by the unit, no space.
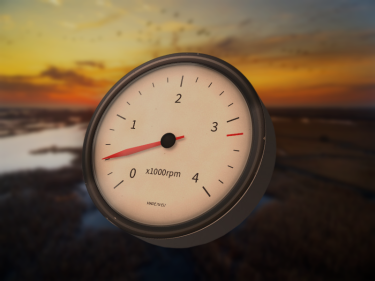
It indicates 400rpm
